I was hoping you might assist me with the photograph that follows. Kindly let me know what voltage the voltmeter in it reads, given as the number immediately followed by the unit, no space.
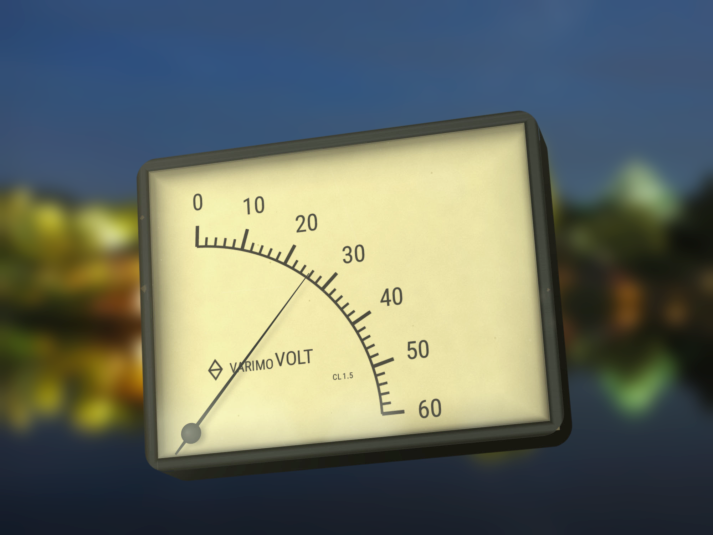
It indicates 26V
